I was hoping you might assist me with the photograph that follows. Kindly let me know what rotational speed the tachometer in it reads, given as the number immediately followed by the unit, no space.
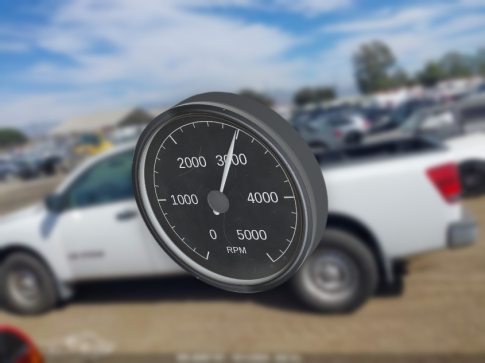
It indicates 3000rpm
